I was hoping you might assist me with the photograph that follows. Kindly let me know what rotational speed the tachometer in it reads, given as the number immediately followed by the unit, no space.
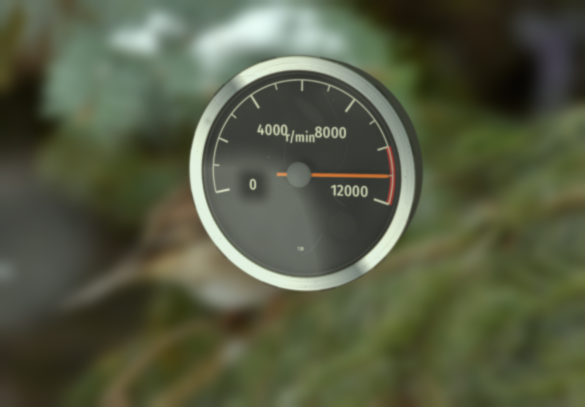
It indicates 11000rpm
